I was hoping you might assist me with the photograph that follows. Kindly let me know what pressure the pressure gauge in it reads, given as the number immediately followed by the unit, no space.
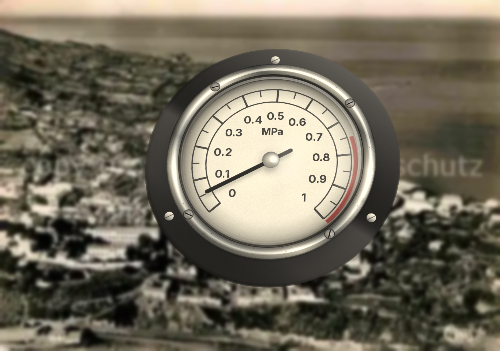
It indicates 0.05MPa
